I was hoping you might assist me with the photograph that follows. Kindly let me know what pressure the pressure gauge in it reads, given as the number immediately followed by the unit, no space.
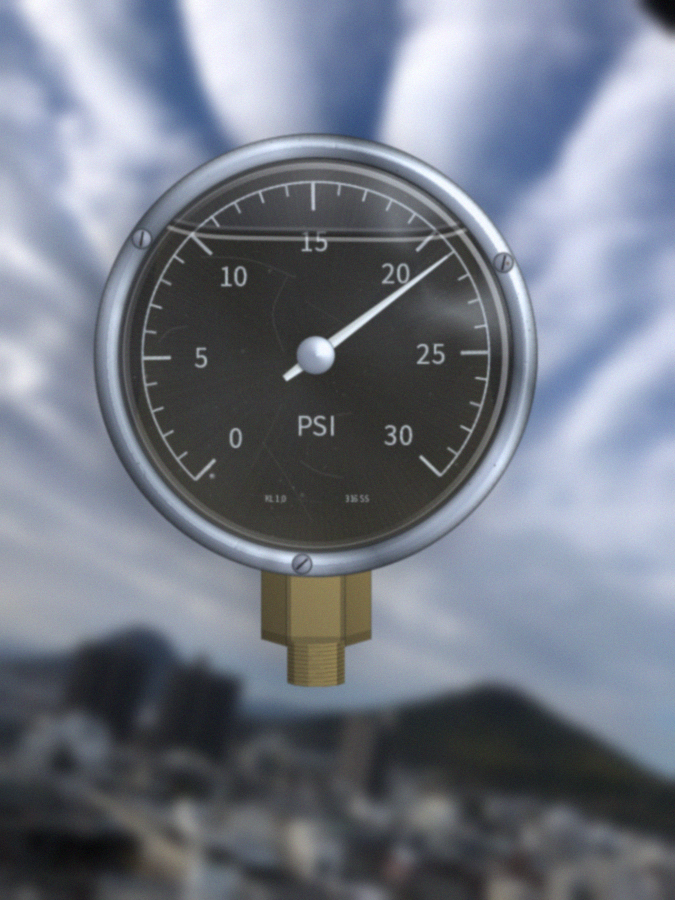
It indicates 21psi
